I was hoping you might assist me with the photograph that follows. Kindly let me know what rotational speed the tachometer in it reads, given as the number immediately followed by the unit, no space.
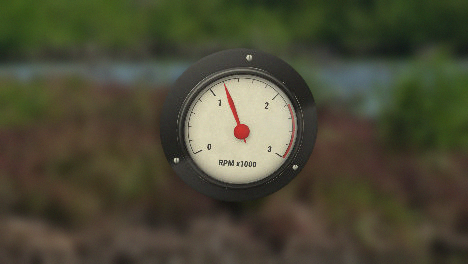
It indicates 1200rpm
